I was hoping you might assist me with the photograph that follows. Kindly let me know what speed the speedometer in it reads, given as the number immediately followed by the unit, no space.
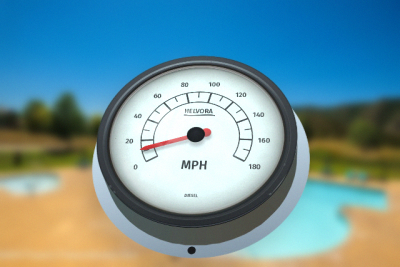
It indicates 10mph
